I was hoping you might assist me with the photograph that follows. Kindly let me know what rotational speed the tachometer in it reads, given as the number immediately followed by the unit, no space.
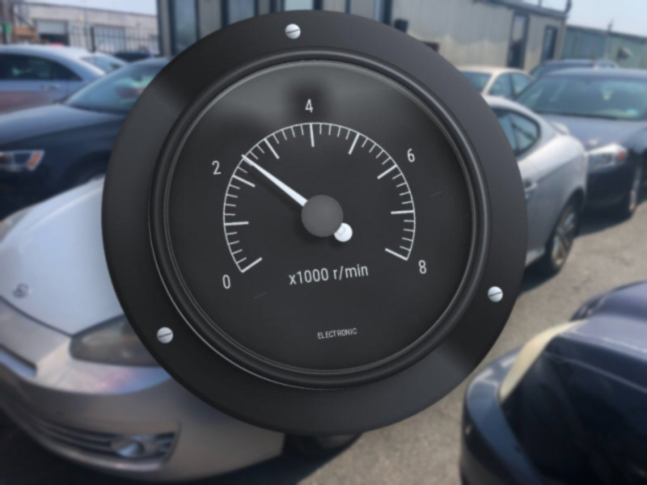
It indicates 2400rpm
